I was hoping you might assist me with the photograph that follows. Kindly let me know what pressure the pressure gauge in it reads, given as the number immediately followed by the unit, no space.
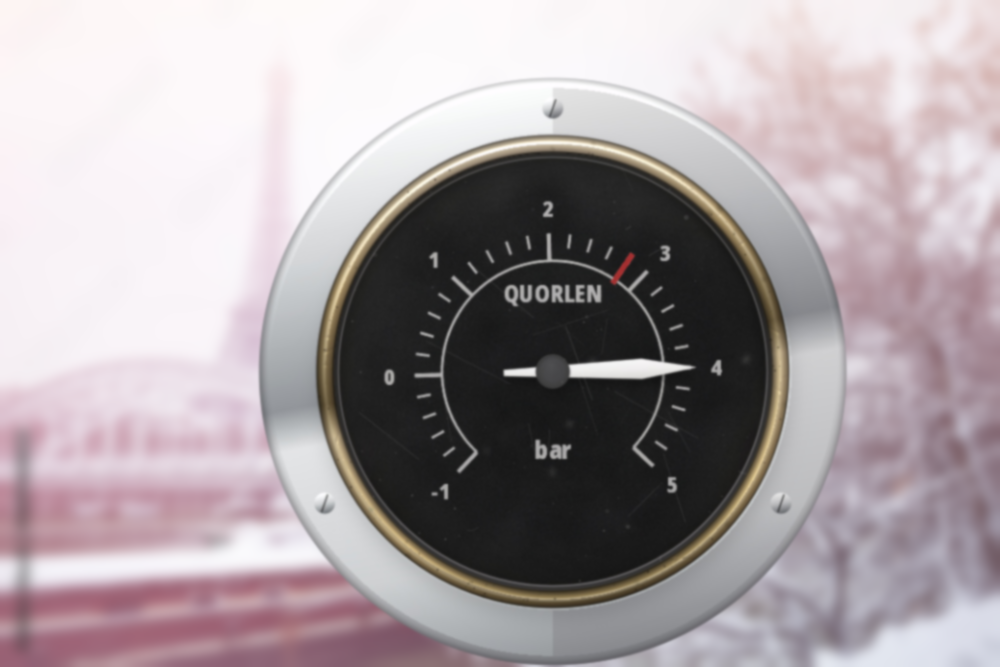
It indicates 4bar
